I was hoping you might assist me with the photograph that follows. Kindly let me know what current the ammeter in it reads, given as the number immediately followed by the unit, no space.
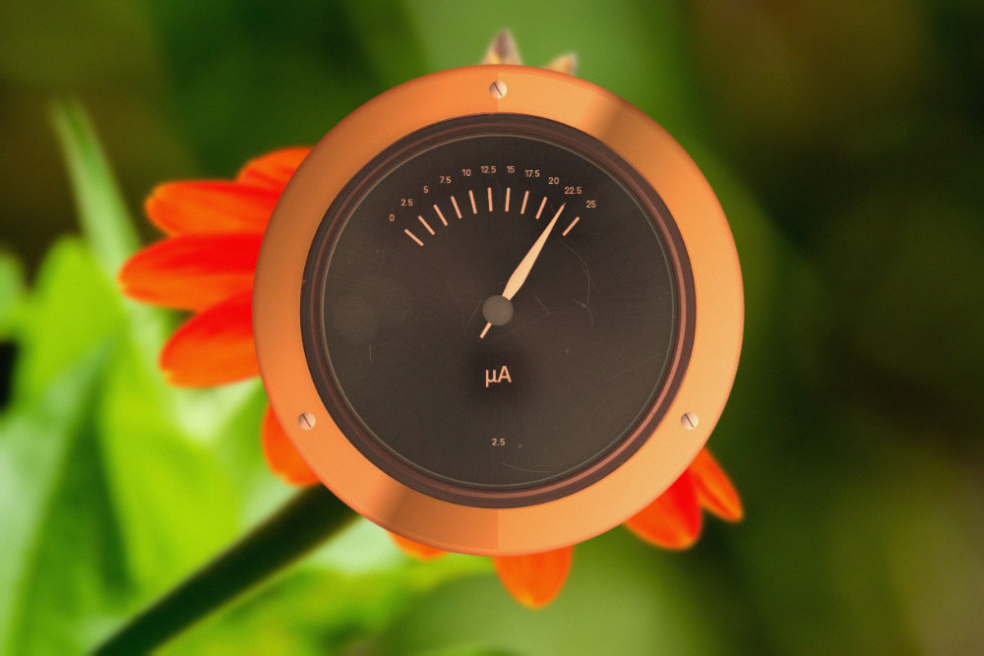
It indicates 22.5µA
